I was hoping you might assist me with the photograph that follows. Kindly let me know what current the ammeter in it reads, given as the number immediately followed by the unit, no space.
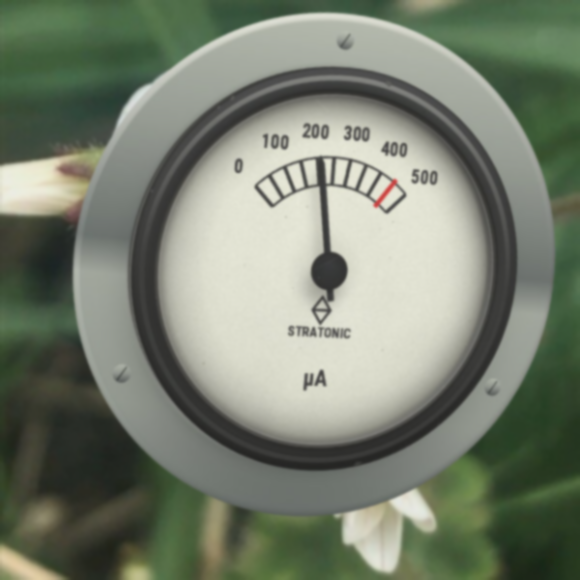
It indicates 200µA
